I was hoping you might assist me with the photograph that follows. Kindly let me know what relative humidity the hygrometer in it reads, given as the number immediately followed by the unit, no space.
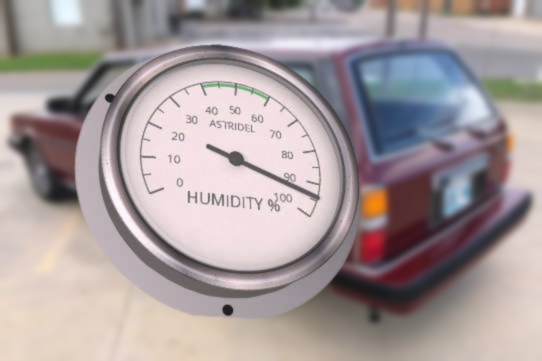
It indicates 95%
